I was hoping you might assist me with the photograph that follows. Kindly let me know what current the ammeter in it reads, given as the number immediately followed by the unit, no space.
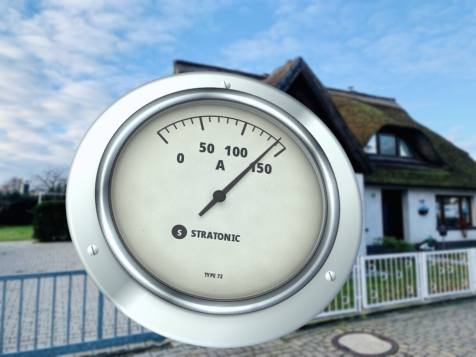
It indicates 140A
